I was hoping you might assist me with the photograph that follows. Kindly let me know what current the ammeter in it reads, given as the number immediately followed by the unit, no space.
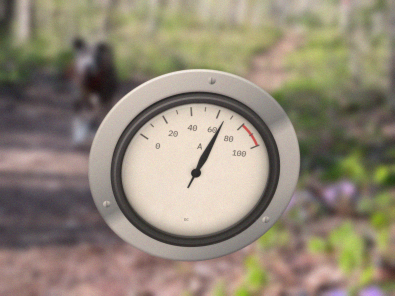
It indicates 65A
